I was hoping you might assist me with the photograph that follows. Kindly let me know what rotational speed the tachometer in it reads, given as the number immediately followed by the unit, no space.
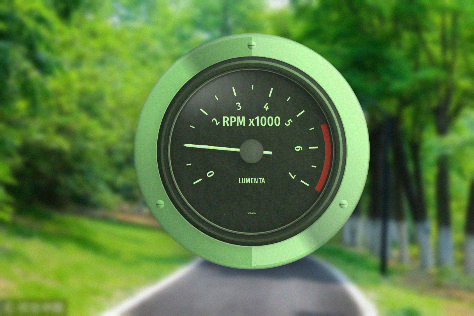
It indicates 1000rpm
